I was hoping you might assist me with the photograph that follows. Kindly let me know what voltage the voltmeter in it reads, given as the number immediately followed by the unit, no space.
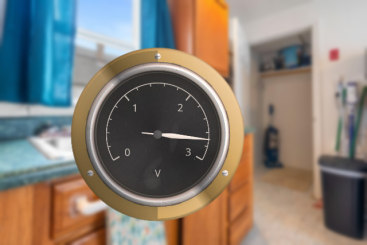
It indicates 2.7V
